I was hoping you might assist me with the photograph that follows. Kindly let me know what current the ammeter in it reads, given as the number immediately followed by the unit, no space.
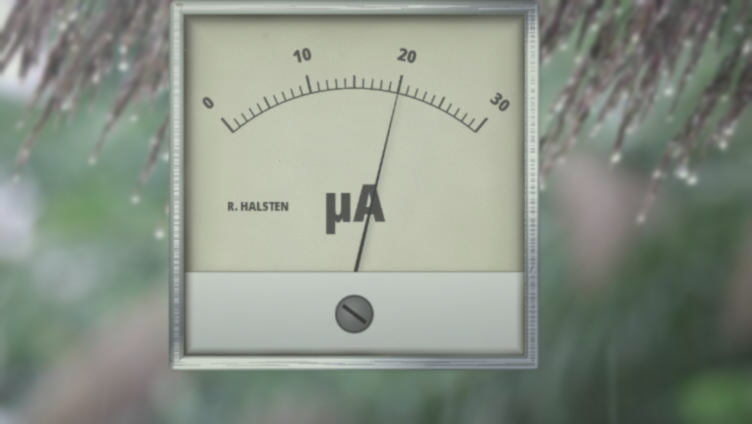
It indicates 20µA
